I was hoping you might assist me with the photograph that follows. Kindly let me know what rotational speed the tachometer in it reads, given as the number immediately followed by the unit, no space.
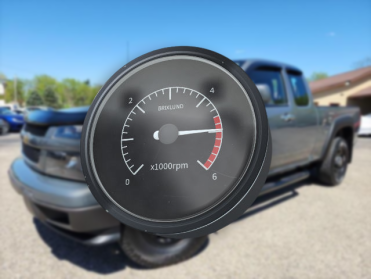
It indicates 5000rpm
